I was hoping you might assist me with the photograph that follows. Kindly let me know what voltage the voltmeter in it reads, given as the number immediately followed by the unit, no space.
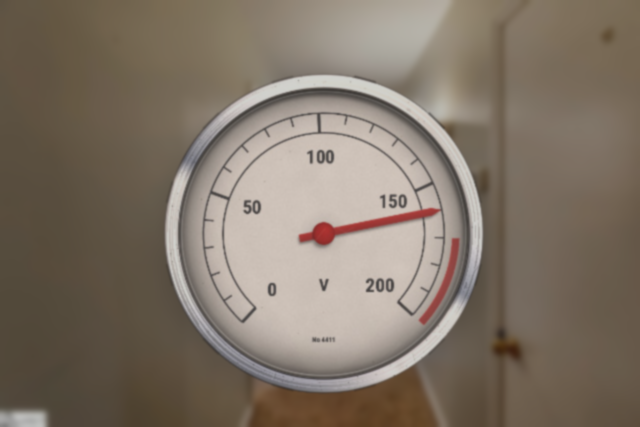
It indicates 160V
